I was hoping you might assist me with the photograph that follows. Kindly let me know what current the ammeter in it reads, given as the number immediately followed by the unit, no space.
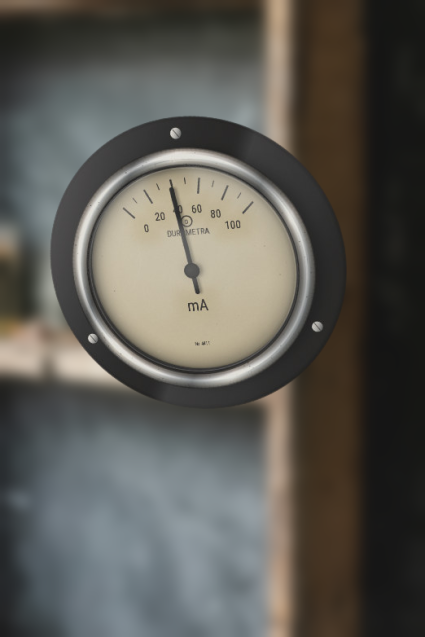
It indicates 40mA
